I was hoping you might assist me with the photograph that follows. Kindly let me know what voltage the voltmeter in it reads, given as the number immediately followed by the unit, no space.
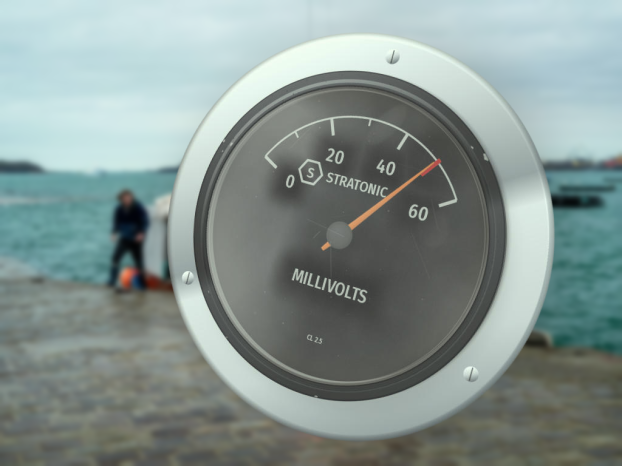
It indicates 50mV
